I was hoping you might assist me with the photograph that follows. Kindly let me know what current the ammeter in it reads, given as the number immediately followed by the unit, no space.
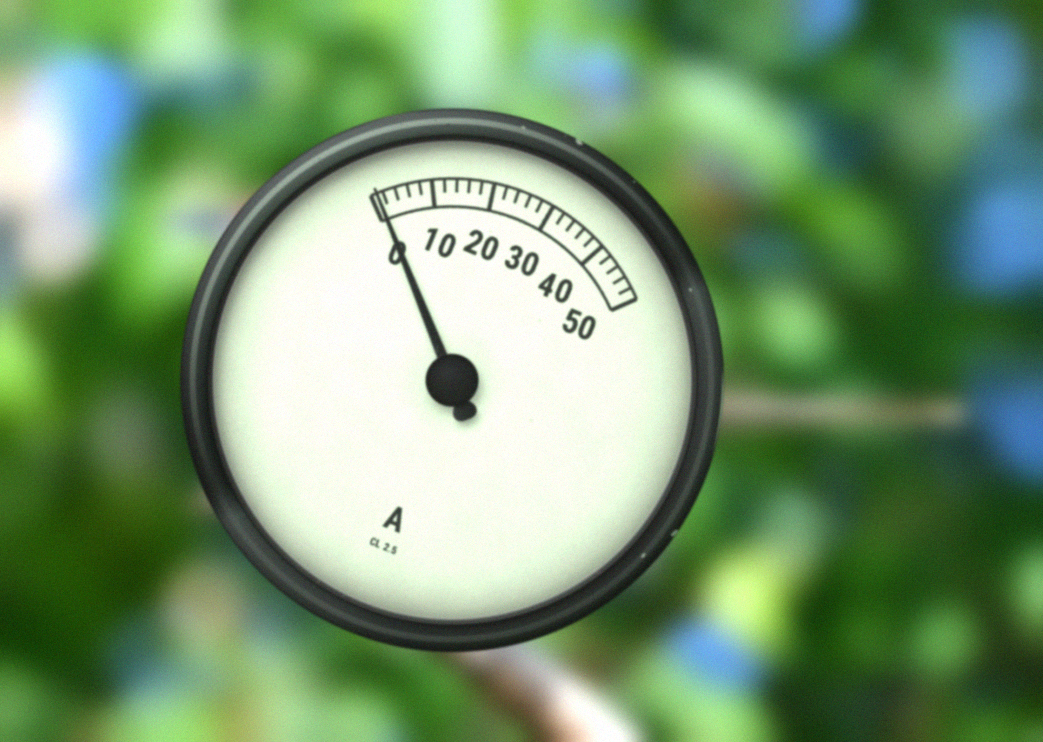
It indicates 1A
